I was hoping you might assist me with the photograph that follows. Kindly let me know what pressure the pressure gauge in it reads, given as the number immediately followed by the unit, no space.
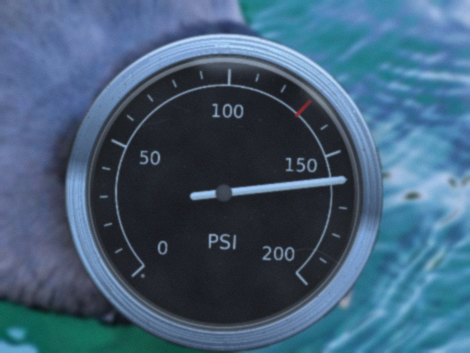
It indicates 160psi
